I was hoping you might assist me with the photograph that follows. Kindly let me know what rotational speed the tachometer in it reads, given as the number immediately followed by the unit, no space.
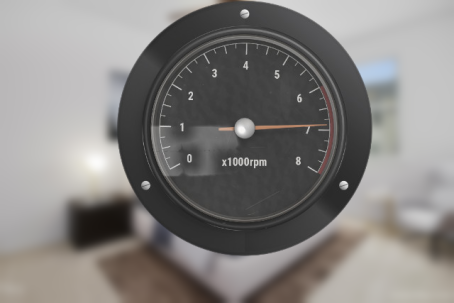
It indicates 6875rpm
